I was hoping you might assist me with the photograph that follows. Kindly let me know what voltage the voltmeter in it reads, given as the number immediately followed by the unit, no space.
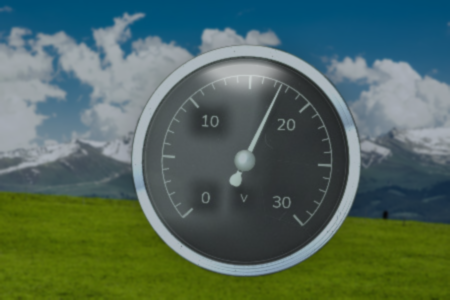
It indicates 17.5V
